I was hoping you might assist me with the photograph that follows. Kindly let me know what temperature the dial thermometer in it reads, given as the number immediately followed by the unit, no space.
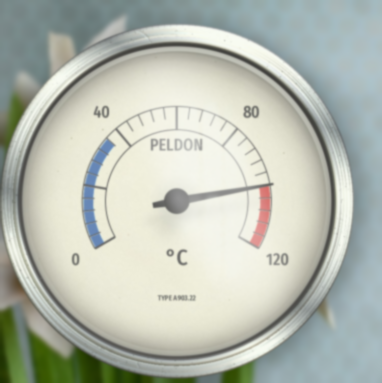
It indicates 100°C
